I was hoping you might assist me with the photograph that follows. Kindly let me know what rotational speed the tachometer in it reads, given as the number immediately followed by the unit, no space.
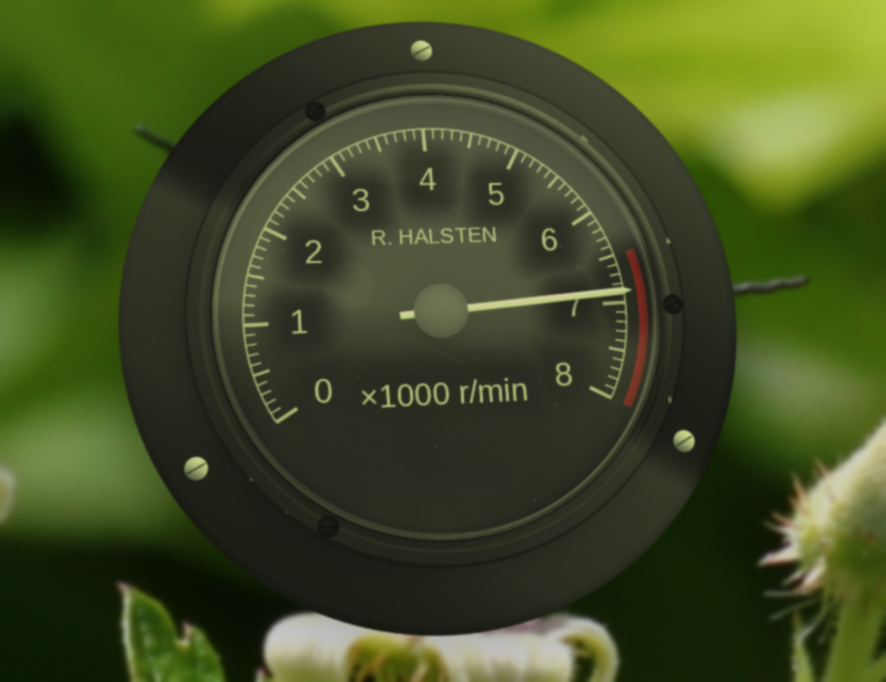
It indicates 6900rpm
